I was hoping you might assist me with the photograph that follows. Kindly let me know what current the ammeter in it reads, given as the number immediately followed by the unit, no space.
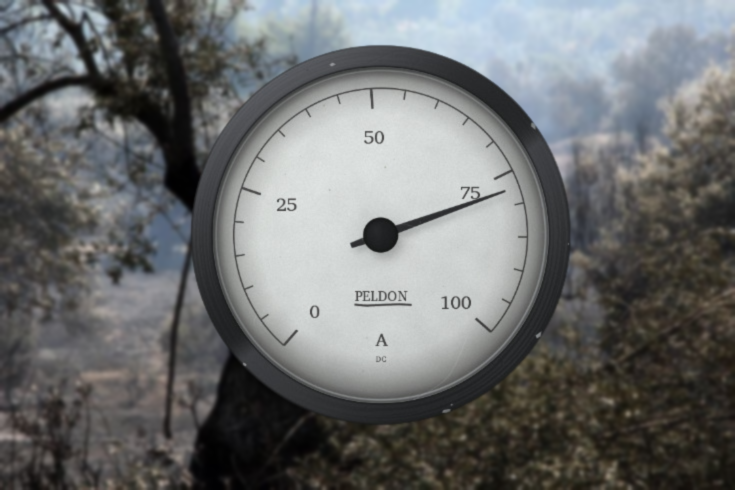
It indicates 77.5A
